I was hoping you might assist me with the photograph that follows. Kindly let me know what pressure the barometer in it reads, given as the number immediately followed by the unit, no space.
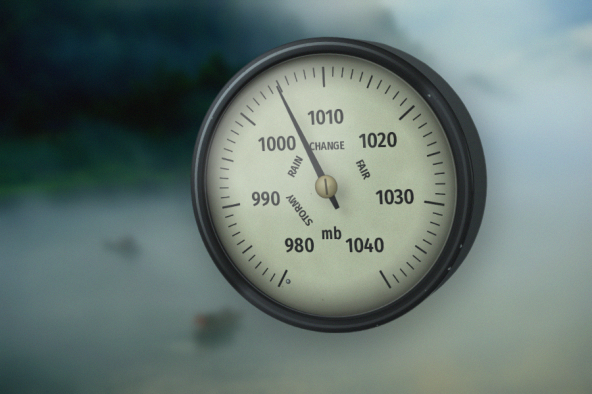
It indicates 1005mbar
